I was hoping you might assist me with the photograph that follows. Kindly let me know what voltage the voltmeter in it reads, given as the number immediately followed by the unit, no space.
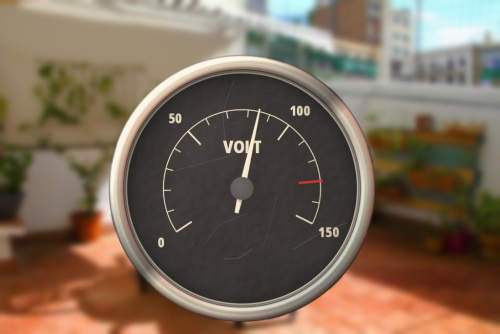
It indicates 85V
